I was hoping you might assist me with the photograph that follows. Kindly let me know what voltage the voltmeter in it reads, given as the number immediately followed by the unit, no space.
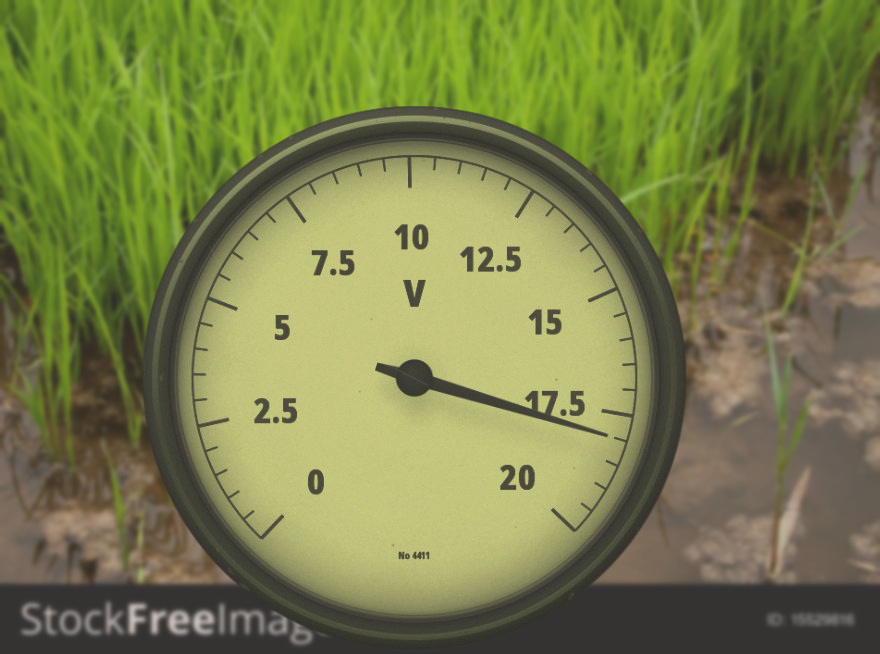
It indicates 18V
